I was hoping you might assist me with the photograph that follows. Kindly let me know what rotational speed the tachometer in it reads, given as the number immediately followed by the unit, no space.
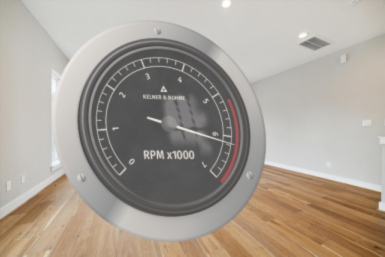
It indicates 6200rpm
